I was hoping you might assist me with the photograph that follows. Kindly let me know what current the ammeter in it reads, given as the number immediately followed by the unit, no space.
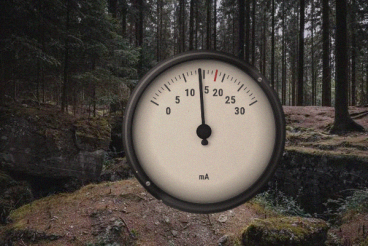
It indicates 14mA
